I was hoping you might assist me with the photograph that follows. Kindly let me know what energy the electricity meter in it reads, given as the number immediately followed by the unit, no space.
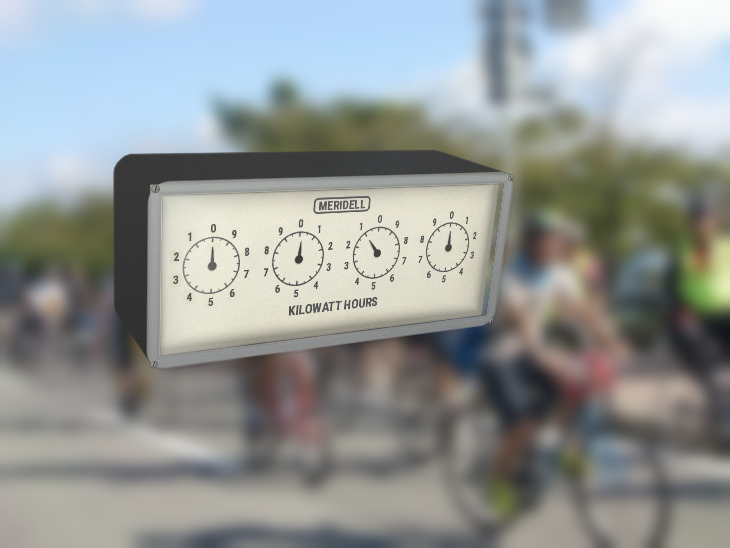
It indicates 10kWh
